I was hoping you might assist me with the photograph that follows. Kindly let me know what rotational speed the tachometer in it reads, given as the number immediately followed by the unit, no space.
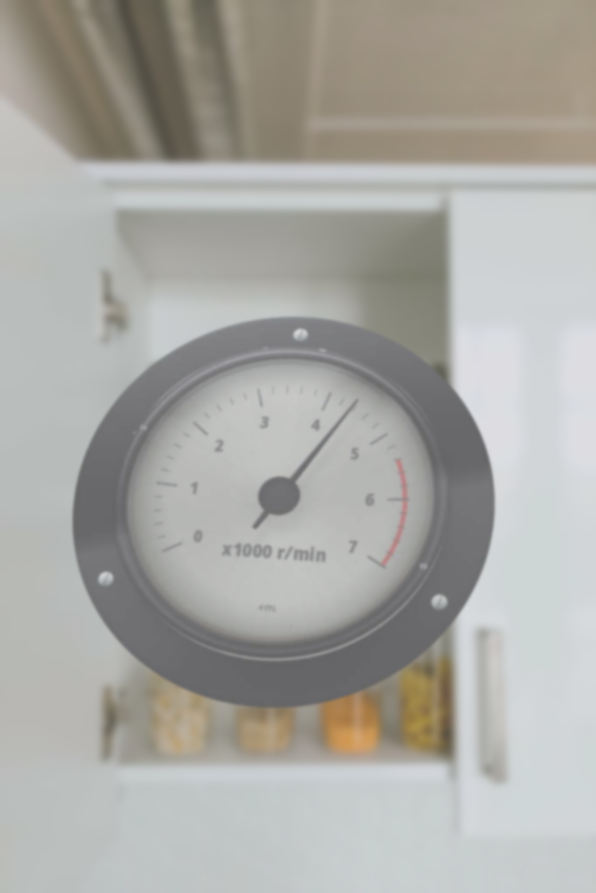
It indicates 4400rpm
